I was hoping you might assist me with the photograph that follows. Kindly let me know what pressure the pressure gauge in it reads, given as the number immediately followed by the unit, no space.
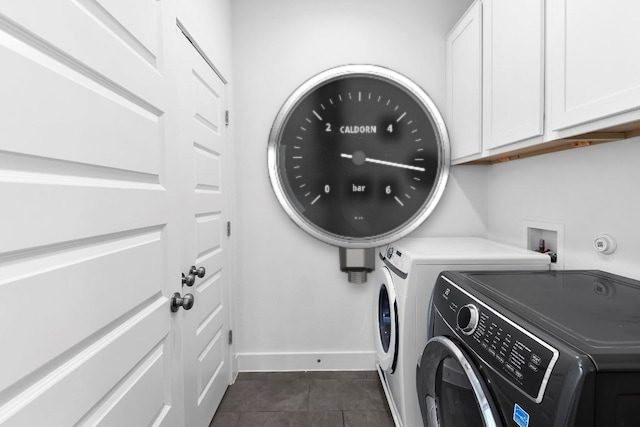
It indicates 5.2bar
